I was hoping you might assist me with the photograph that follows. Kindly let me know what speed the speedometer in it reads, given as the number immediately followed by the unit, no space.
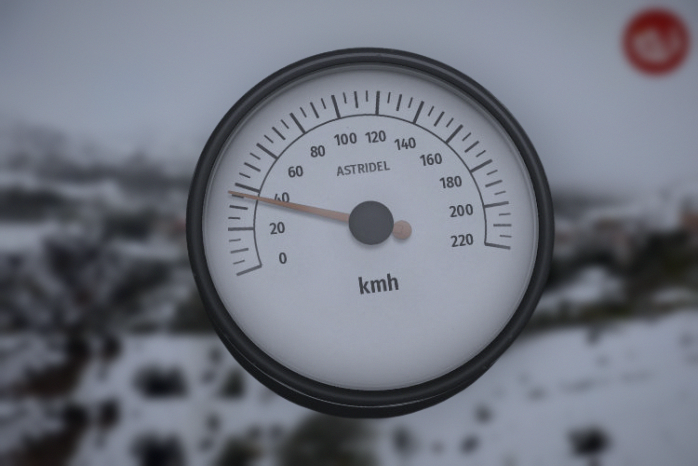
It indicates 35km/h
